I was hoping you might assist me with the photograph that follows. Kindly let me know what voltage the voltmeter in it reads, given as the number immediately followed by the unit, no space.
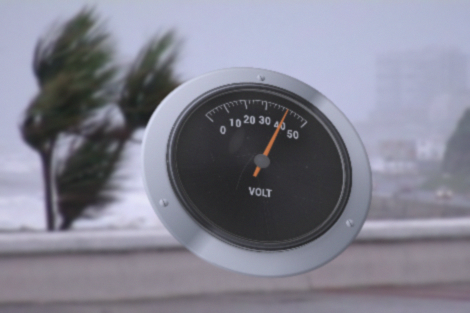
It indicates 40V
